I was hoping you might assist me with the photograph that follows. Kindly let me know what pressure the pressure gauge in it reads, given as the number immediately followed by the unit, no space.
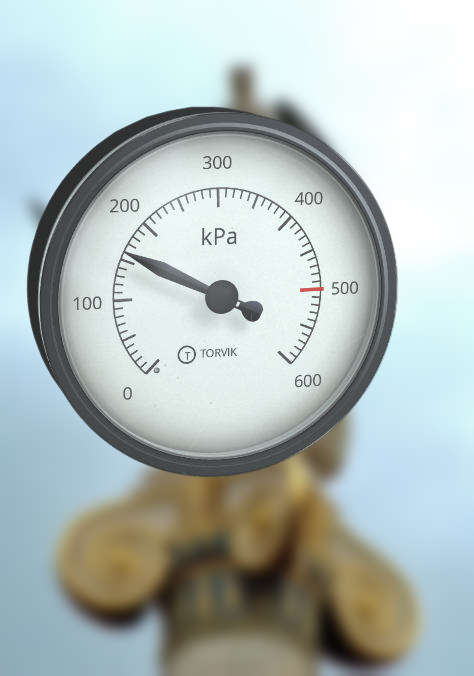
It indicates 160kPa
